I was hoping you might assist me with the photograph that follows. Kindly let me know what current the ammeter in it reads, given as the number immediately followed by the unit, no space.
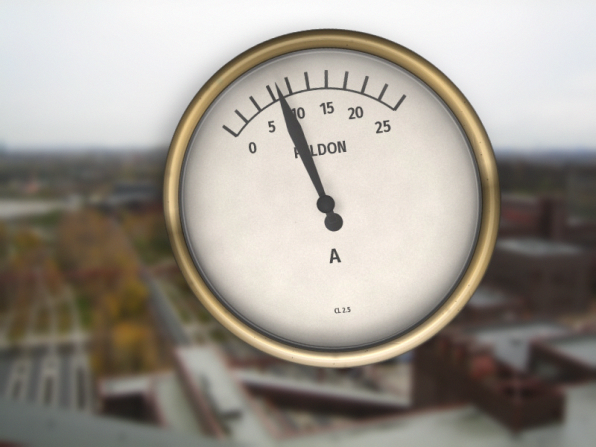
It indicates 8.75A
